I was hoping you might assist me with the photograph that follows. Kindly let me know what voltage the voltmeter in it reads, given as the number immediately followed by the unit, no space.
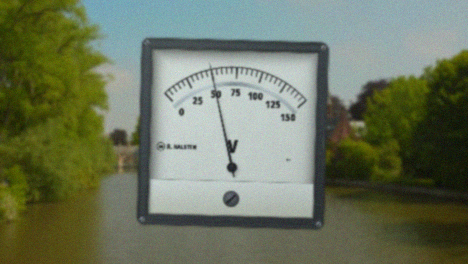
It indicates 50V
